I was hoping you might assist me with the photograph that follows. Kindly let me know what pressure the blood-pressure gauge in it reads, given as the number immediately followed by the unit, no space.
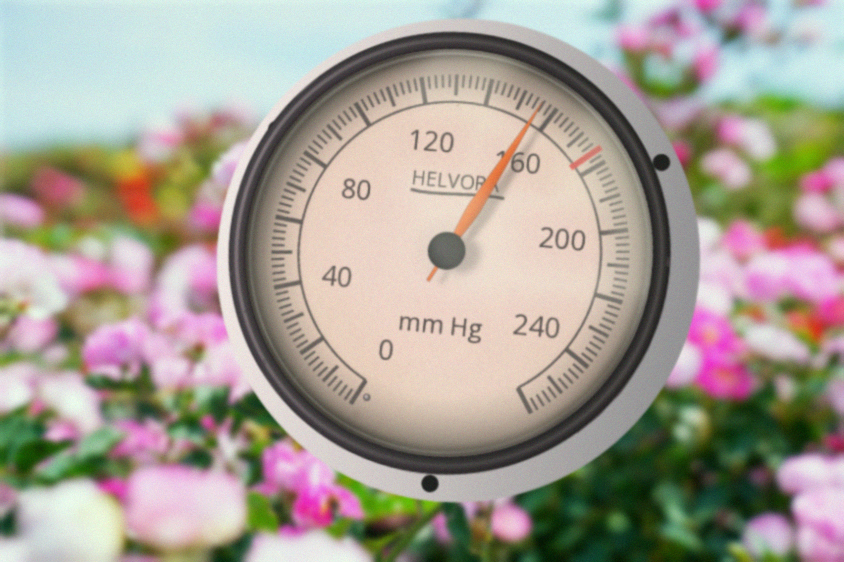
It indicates 156mmHg
